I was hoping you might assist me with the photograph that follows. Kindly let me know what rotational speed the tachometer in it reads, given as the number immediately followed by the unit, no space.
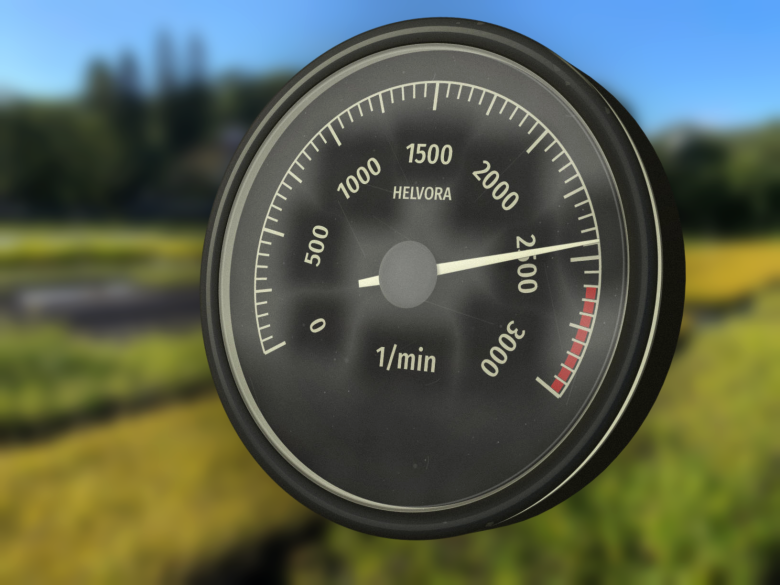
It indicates 2450rpm
